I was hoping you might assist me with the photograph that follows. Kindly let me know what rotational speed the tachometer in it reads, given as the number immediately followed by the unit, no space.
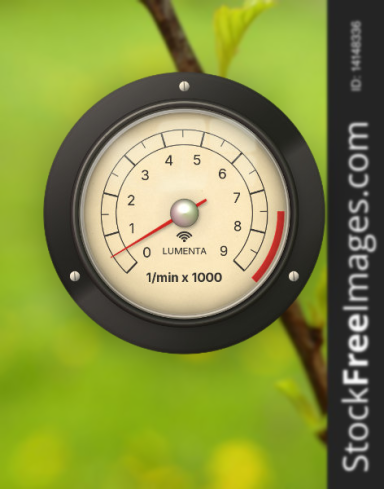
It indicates 500rpm
